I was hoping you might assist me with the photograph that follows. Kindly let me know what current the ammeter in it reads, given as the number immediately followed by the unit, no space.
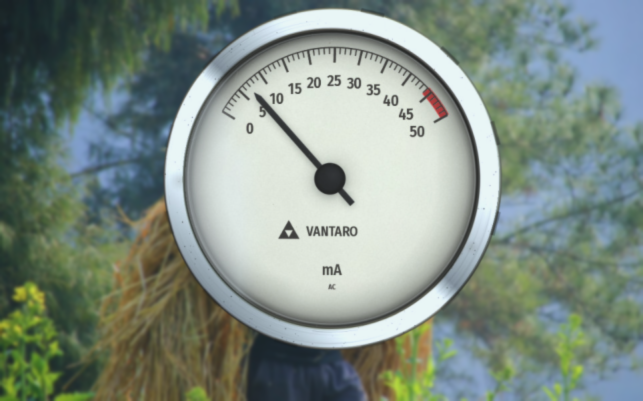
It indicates 7mA
